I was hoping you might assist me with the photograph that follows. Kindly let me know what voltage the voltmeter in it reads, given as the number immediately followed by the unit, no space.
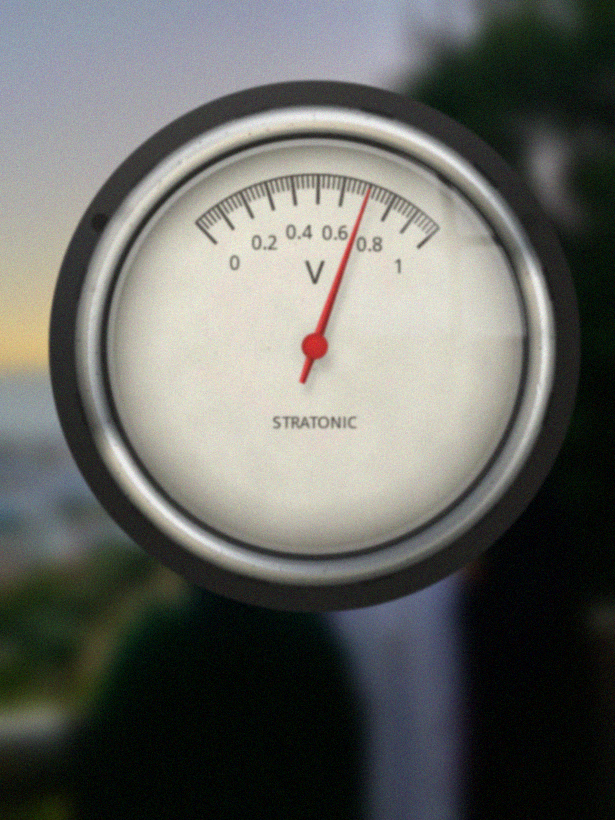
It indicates 0.7V
